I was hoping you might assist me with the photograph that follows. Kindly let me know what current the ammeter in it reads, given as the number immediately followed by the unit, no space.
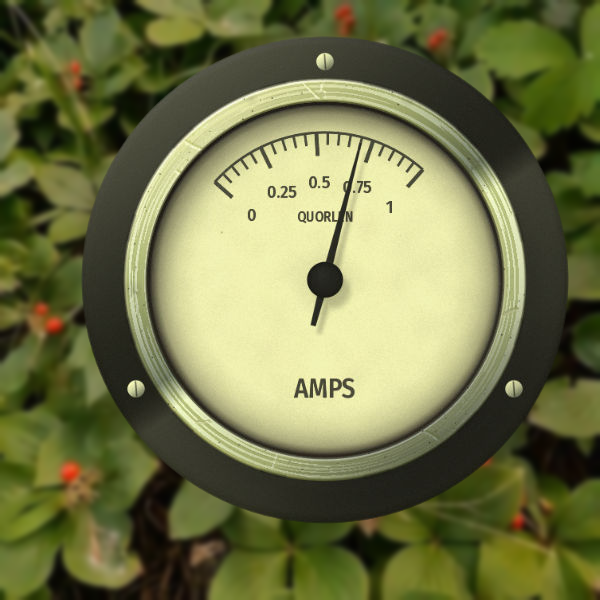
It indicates 0.7A
